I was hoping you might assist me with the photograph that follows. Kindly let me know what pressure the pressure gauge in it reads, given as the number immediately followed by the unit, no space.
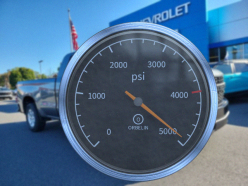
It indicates 4900psi
